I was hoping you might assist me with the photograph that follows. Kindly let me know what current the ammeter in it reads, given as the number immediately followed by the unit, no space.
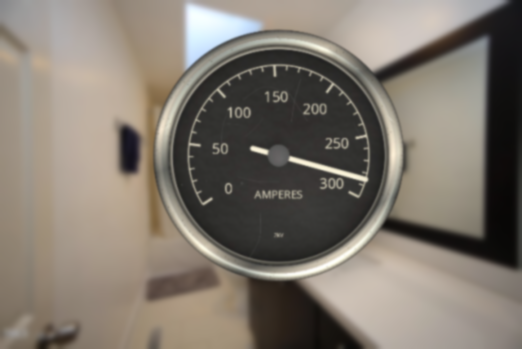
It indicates 285A
